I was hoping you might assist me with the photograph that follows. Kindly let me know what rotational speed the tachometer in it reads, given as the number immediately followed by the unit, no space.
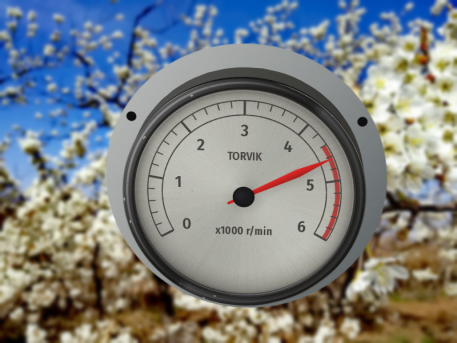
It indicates 4600rpm
